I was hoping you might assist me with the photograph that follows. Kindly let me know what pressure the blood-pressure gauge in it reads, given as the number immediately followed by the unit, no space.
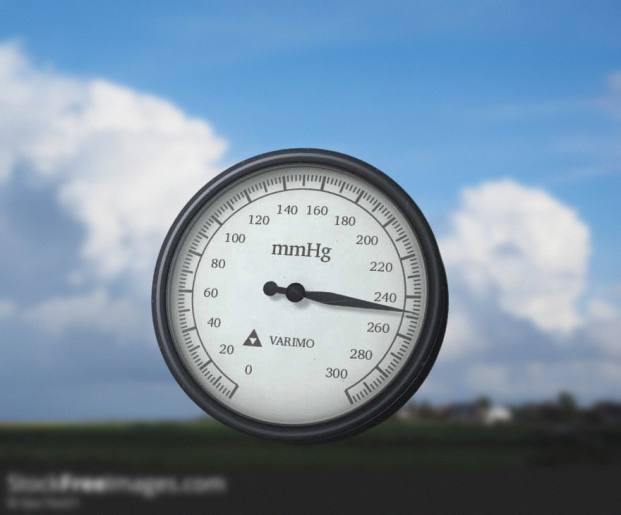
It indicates 248mmHg
